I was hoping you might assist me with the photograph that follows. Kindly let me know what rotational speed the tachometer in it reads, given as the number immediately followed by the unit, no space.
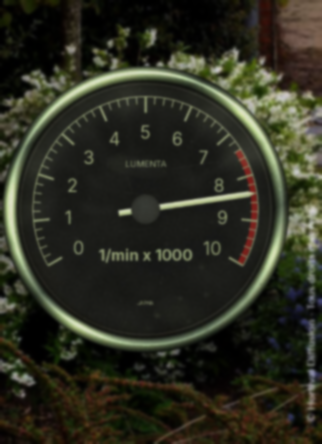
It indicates 8400rpm
